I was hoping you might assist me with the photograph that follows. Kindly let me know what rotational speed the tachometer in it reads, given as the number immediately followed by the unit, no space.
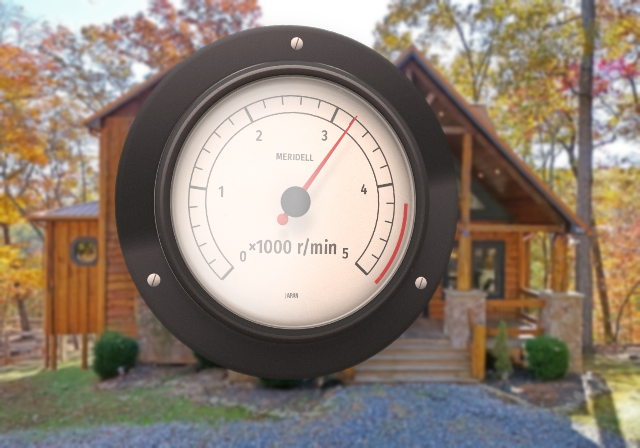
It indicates 3200rpm
